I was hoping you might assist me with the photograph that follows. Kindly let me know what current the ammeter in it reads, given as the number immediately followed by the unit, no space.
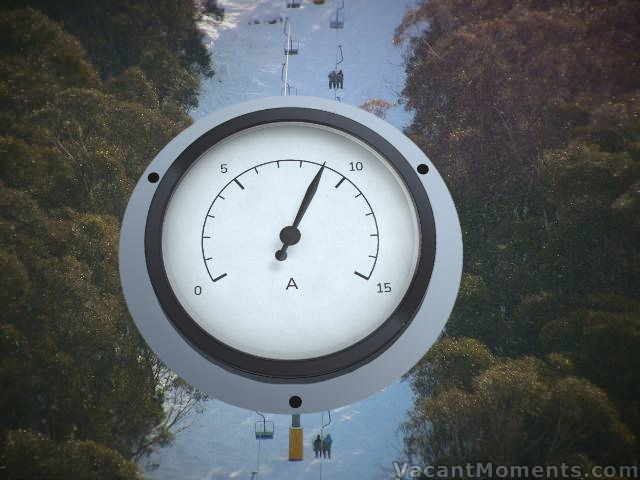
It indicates 9A
